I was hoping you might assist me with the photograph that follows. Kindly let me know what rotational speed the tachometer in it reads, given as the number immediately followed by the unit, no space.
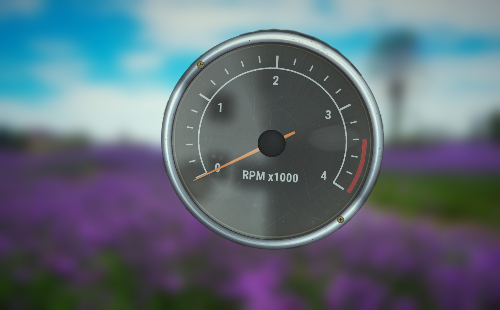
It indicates 0rpm
